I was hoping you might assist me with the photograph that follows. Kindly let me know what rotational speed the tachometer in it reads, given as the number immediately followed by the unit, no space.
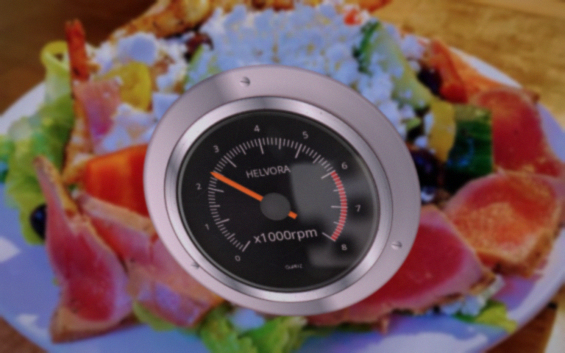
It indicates 2500rpm
